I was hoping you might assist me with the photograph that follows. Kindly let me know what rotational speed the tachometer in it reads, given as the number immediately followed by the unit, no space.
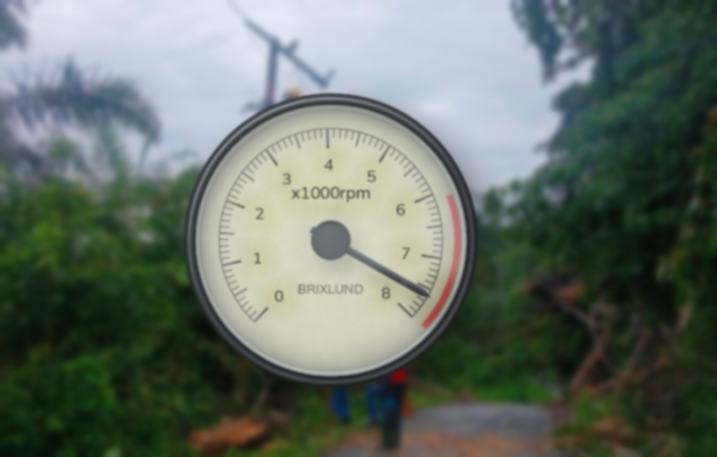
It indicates 7600rpm
